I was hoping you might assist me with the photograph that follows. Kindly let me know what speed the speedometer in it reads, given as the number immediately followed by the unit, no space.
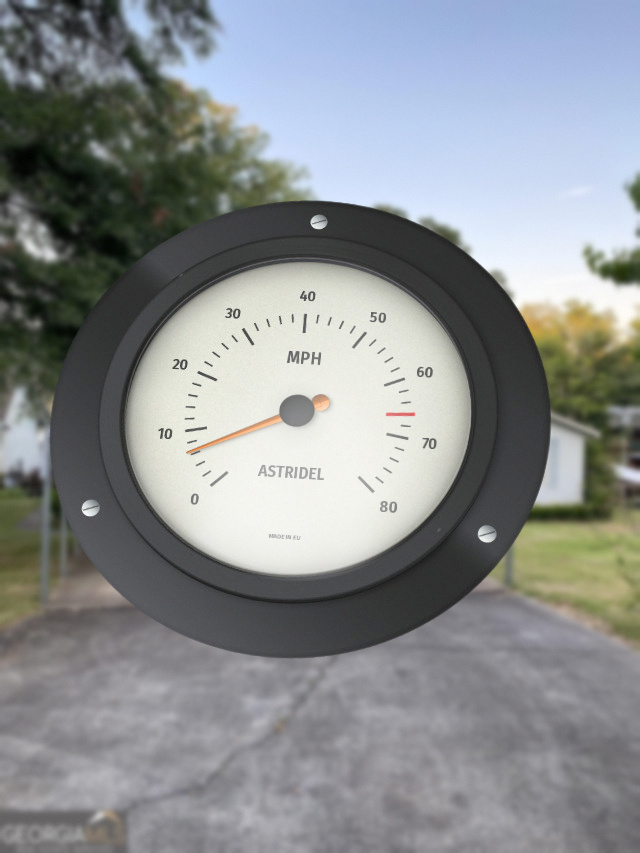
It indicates 6mph
